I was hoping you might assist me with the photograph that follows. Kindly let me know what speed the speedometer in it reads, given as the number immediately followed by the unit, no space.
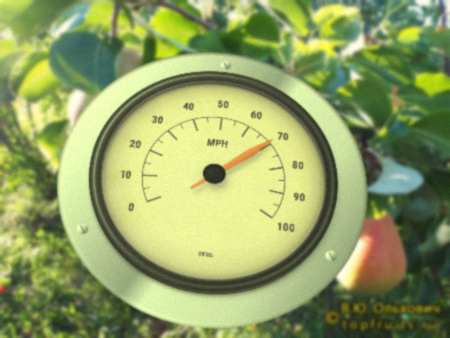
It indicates 70mph
